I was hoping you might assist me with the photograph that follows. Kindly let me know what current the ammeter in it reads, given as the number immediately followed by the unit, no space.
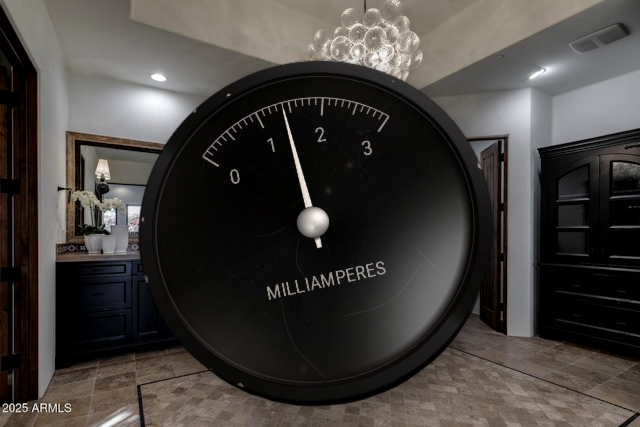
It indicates 1.4mA
